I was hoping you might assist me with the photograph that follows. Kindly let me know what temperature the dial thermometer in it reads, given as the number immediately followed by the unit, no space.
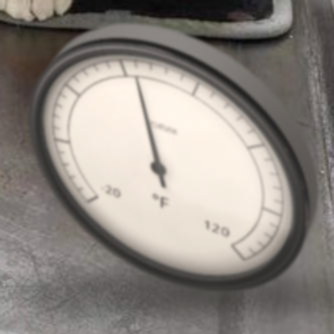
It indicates 44°F
